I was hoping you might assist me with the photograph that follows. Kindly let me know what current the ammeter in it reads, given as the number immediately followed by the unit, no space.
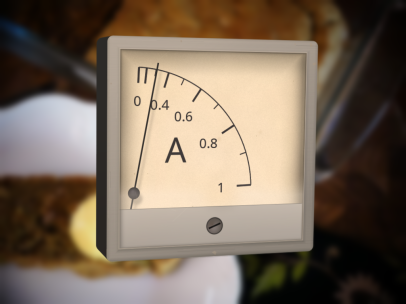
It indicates 0.3A
